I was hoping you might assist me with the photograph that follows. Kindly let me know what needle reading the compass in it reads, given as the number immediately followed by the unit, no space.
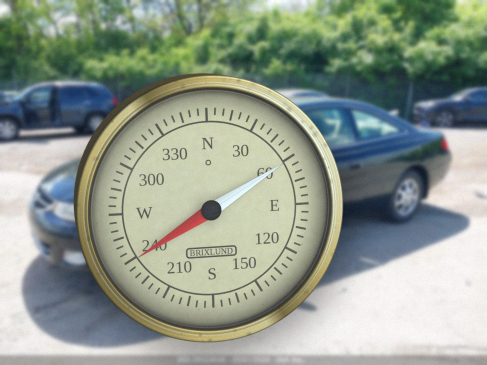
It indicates 240°
